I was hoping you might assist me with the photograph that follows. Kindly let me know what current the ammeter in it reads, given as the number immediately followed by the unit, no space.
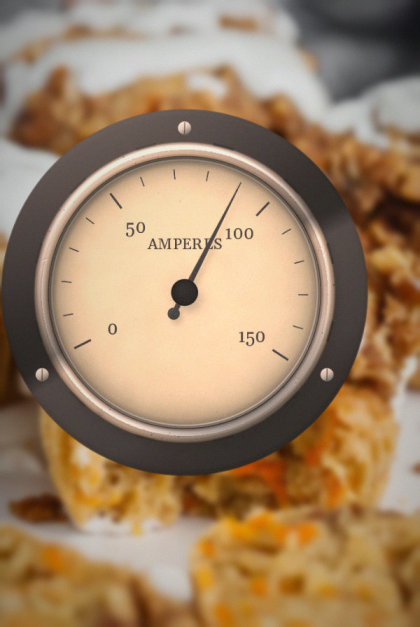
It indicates 90A
